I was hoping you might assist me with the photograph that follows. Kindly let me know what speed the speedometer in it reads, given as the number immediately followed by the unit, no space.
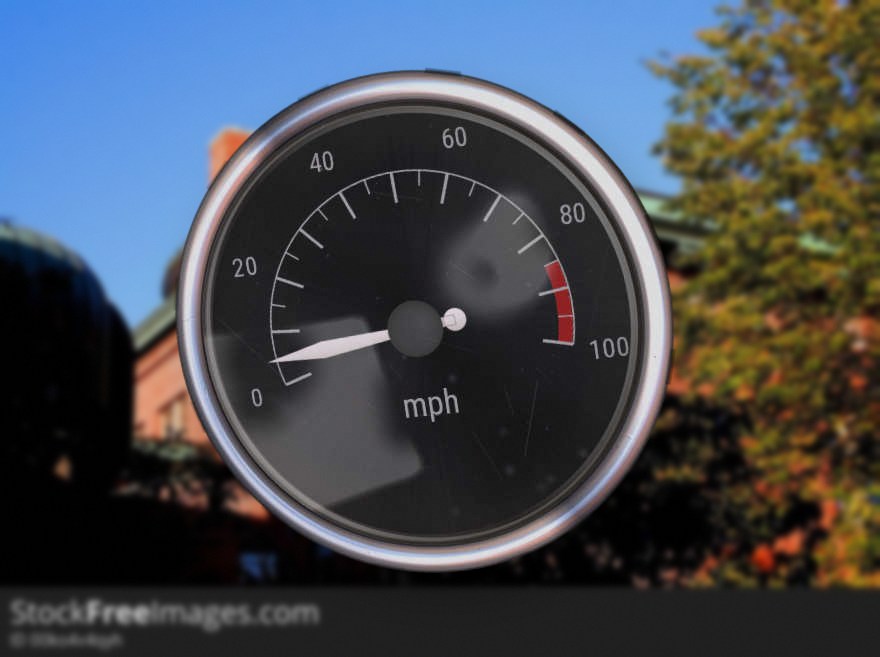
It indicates 5mph
